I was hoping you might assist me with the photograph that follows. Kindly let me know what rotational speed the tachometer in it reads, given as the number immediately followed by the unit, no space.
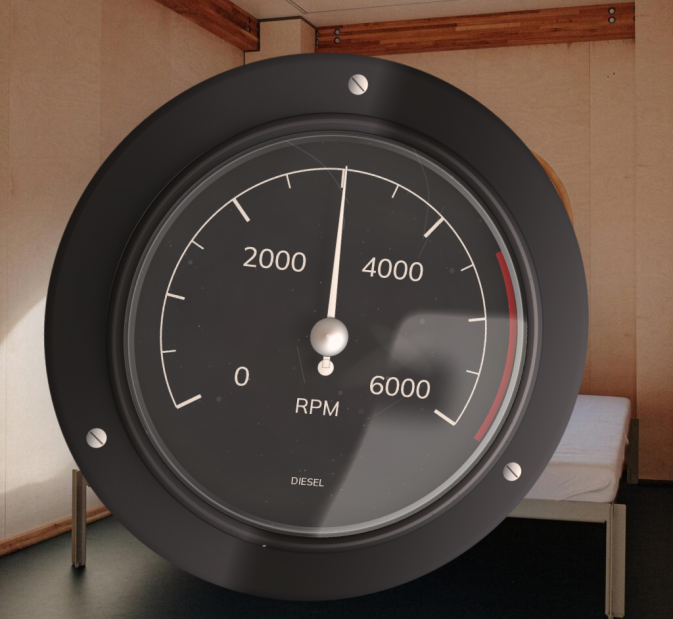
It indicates 3000rpm
